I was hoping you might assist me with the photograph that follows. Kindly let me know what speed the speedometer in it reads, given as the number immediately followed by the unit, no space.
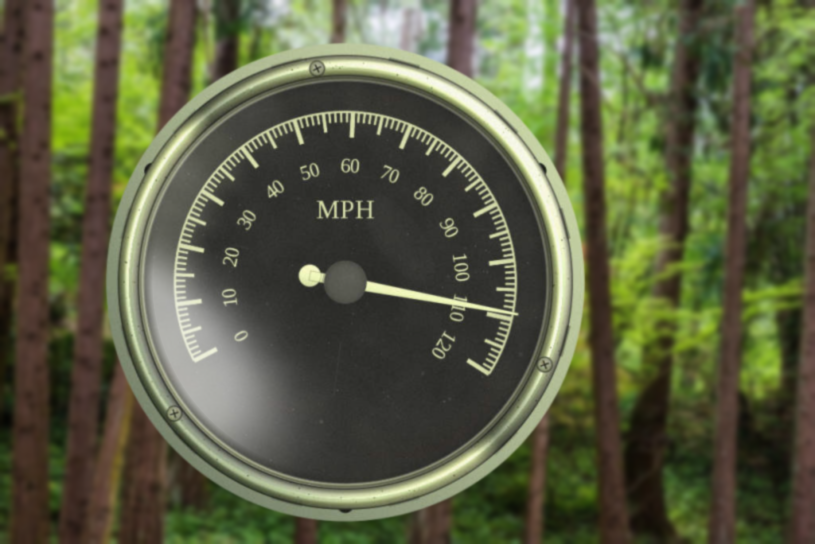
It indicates 109mph
